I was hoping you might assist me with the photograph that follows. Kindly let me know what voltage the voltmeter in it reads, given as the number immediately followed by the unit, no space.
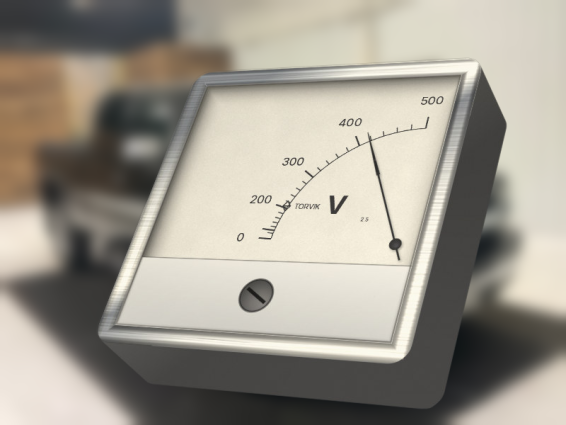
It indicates 420V
